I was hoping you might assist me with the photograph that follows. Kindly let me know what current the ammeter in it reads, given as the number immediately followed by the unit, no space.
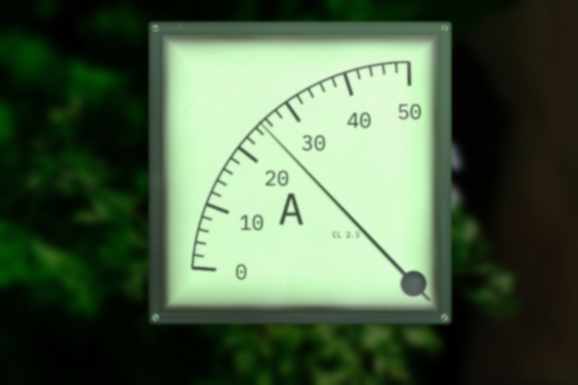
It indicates 25A
